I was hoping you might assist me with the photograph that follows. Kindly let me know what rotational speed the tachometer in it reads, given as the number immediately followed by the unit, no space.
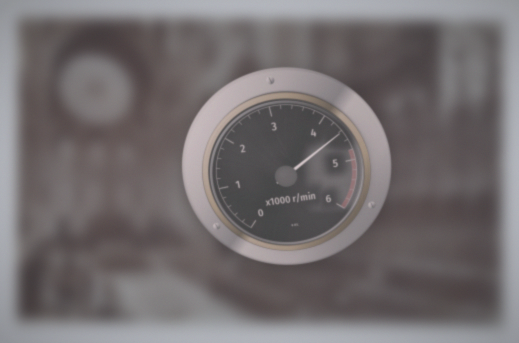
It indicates 4400rpm
